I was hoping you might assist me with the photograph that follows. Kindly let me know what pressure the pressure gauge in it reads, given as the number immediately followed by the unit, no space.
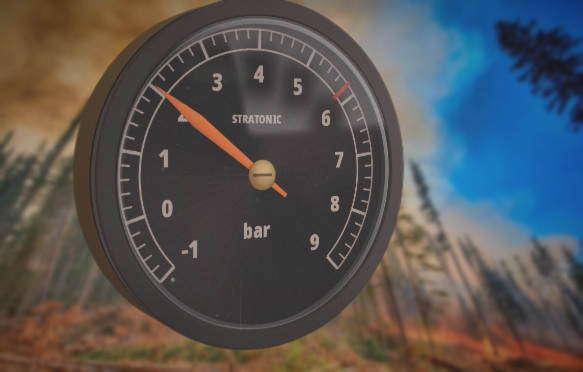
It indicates 2bar
